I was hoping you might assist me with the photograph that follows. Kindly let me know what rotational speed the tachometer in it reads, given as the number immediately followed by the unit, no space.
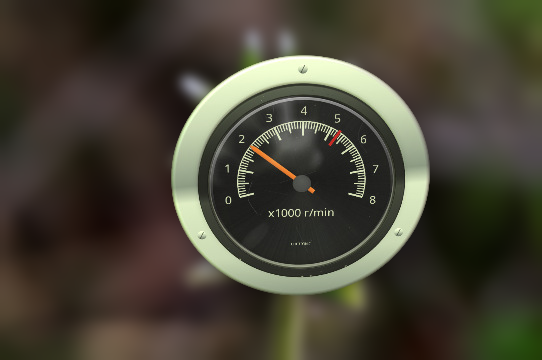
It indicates 2000rpm
